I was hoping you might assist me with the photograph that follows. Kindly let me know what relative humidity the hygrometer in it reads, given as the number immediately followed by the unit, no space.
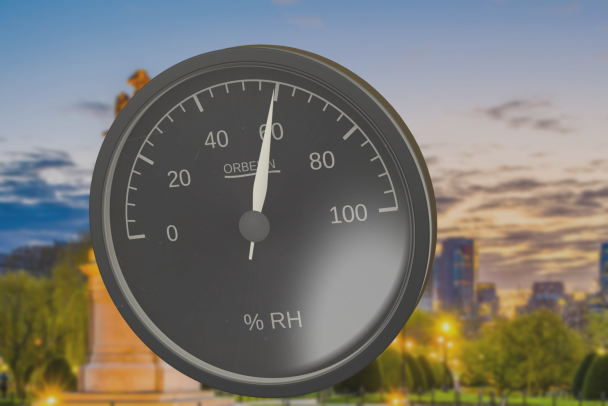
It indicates 60%
